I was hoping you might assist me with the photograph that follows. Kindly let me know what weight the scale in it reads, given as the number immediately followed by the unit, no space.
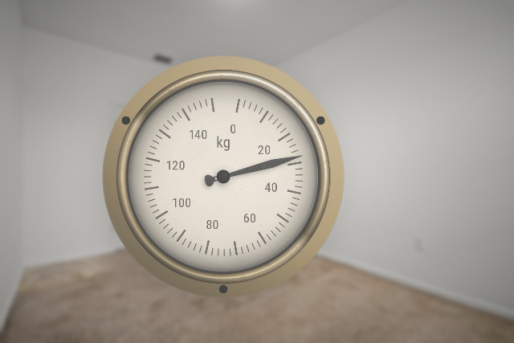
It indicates 28kg
